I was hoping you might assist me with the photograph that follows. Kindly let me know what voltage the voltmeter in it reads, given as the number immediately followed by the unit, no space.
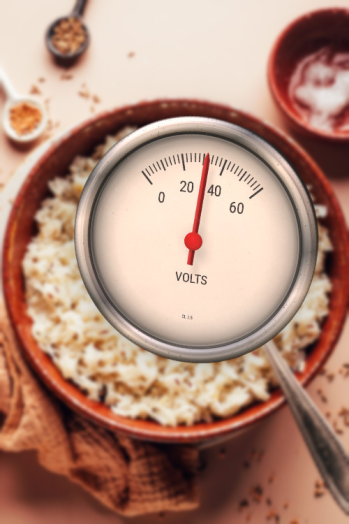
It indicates 32V
